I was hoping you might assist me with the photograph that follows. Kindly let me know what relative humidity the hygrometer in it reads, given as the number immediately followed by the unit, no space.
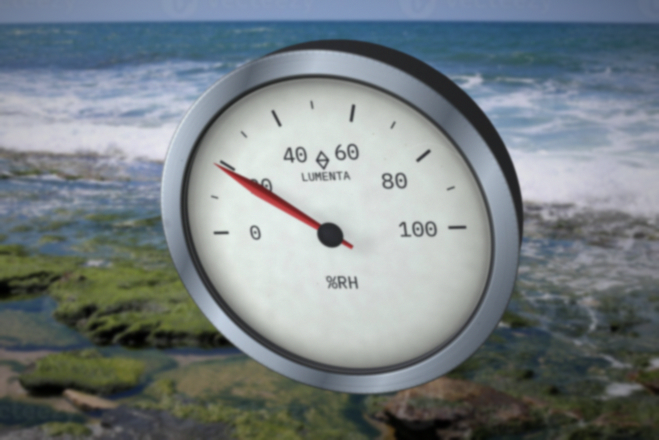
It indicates 20%
